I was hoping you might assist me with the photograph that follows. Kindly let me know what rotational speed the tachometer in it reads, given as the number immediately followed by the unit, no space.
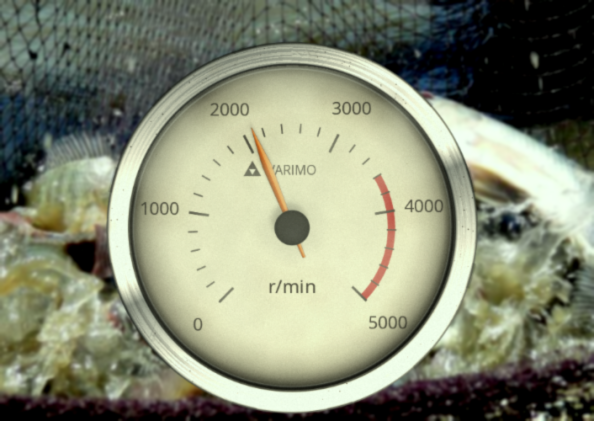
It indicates 2100rpm
